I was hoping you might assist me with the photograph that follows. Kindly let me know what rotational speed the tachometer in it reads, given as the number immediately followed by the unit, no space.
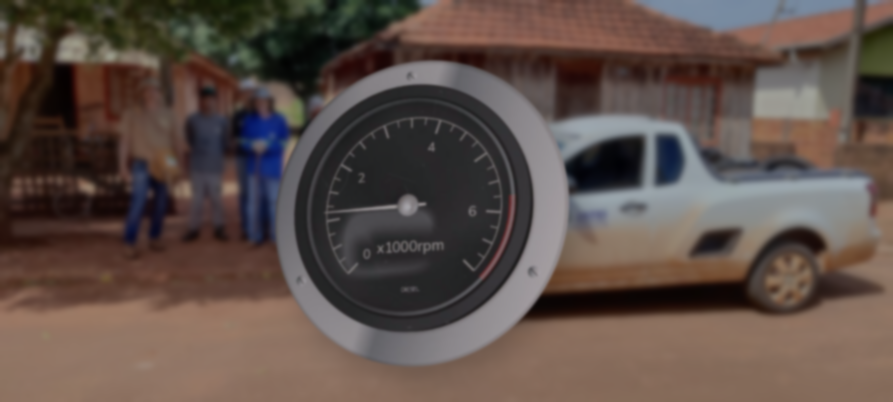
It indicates 1125rpm
